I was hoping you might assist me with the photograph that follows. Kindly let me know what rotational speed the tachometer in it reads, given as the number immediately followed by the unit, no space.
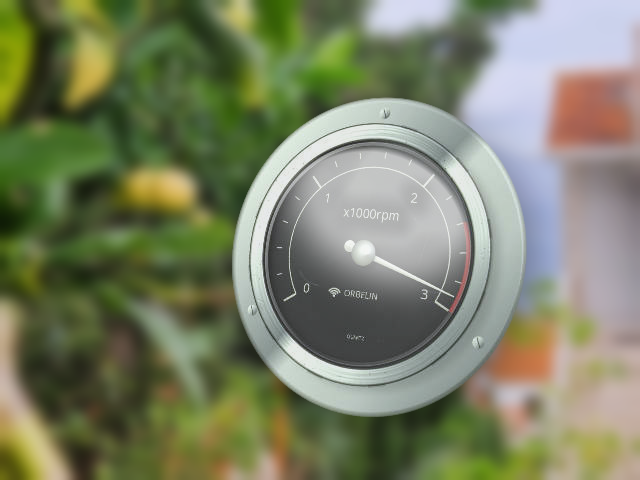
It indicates 2900rpm
